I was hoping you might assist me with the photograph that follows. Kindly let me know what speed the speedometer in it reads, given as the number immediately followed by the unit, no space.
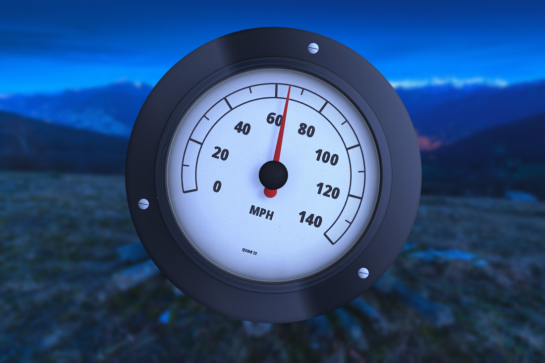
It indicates 65mph
